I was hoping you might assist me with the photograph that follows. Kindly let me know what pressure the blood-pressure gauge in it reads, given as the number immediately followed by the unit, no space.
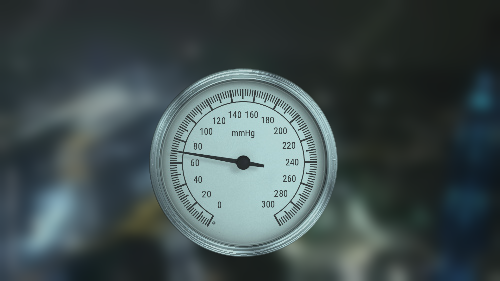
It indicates 70mmHg
